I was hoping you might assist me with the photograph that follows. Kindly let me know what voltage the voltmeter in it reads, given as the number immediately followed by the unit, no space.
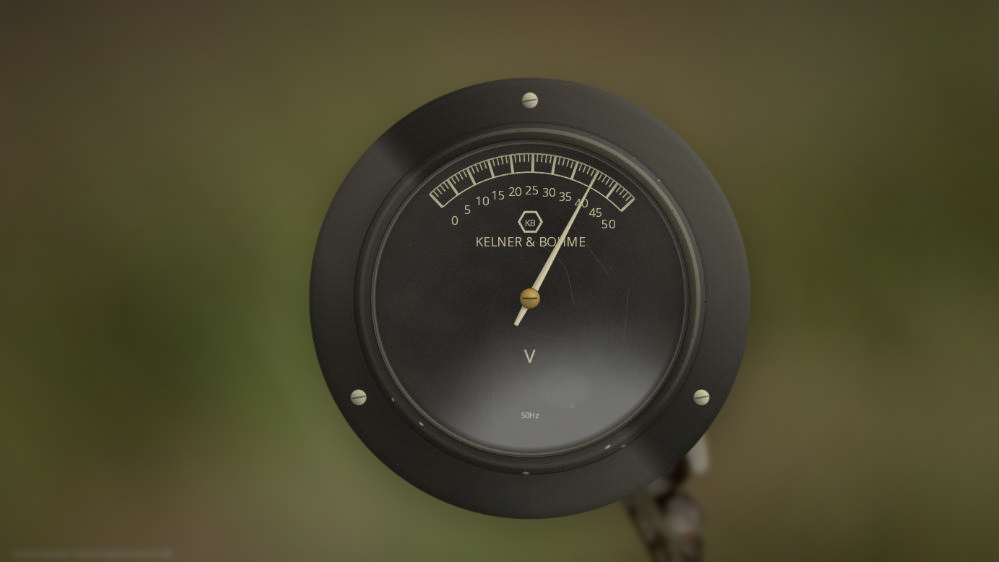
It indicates 40V
